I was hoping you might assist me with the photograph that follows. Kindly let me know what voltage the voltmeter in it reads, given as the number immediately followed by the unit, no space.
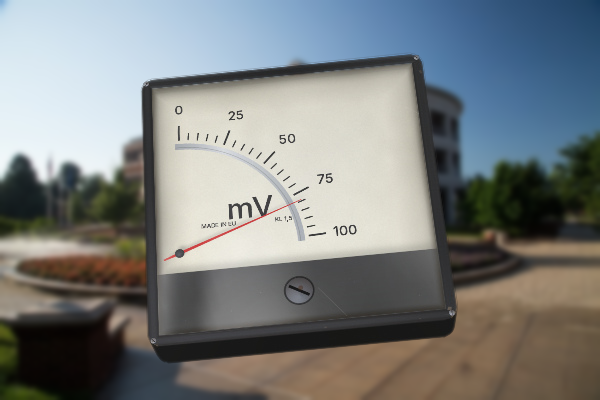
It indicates 80mV
